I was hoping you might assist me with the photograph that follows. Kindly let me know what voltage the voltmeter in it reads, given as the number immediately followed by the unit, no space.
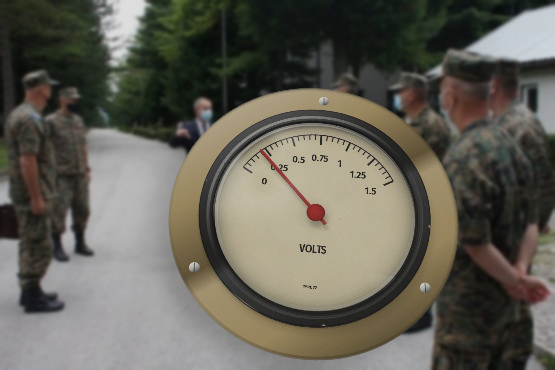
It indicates 0.2V
